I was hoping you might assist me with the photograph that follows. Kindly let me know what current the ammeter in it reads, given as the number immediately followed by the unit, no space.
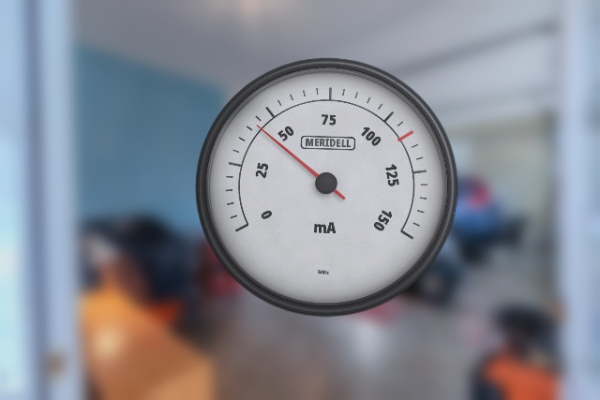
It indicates 42.5mA
